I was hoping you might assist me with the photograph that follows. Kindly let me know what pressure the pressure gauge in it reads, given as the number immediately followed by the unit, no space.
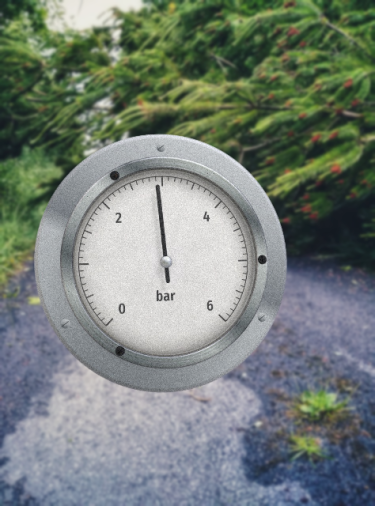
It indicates 2.9bar
